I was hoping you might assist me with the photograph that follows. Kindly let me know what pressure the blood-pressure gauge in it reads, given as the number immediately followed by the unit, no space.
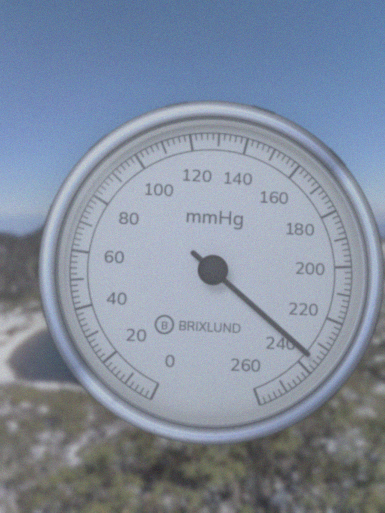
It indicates 236mmHg
